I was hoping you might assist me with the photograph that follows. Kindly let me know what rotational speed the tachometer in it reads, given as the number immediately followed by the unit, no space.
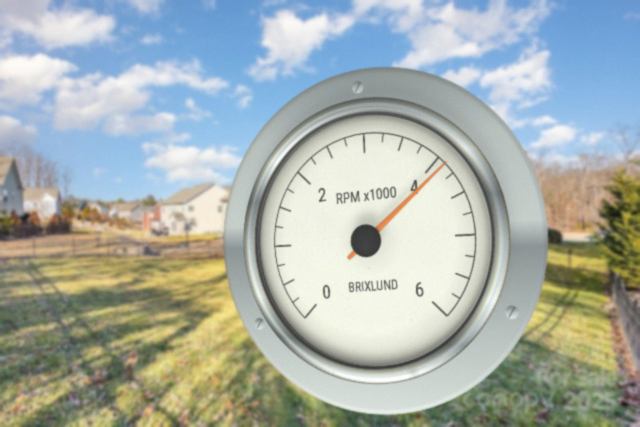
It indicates 4125rpm
